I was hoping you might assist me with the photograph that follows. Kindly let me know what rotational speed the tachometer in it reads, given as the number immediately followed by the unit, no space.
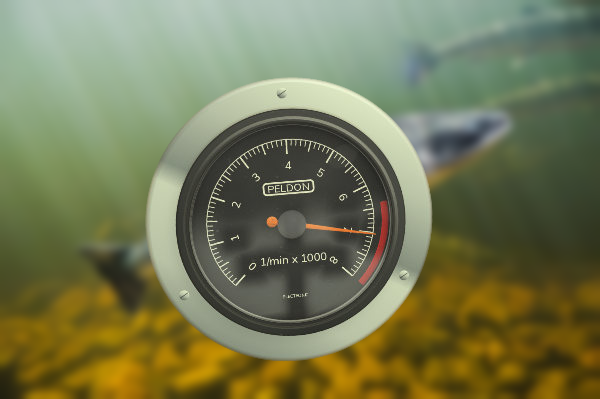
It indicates 7000rpm
